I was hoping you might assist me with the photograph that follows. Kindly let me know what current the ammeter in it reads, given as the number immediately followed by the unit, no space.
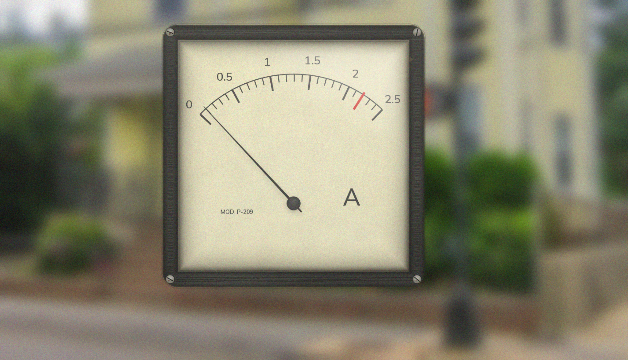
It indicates 0.1A
